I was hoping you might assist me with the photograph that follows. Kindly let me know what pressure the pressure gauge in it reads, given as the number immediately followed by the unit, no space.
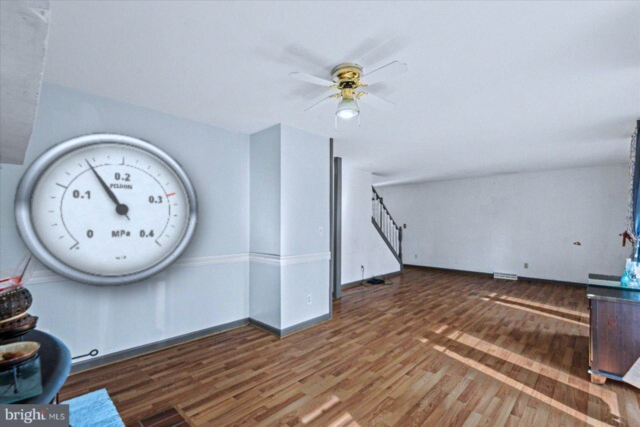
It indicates 0.15MPa
